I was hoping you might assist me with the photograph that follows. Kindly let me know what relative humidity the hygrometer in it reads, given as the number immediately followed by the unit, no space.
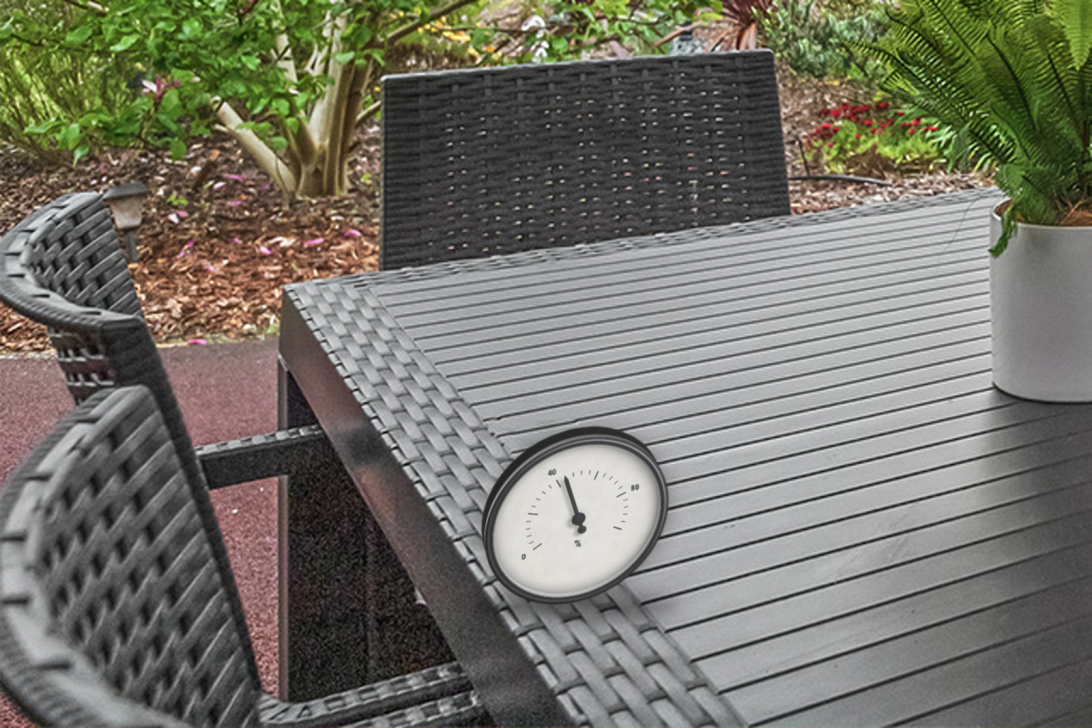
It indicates 44%
